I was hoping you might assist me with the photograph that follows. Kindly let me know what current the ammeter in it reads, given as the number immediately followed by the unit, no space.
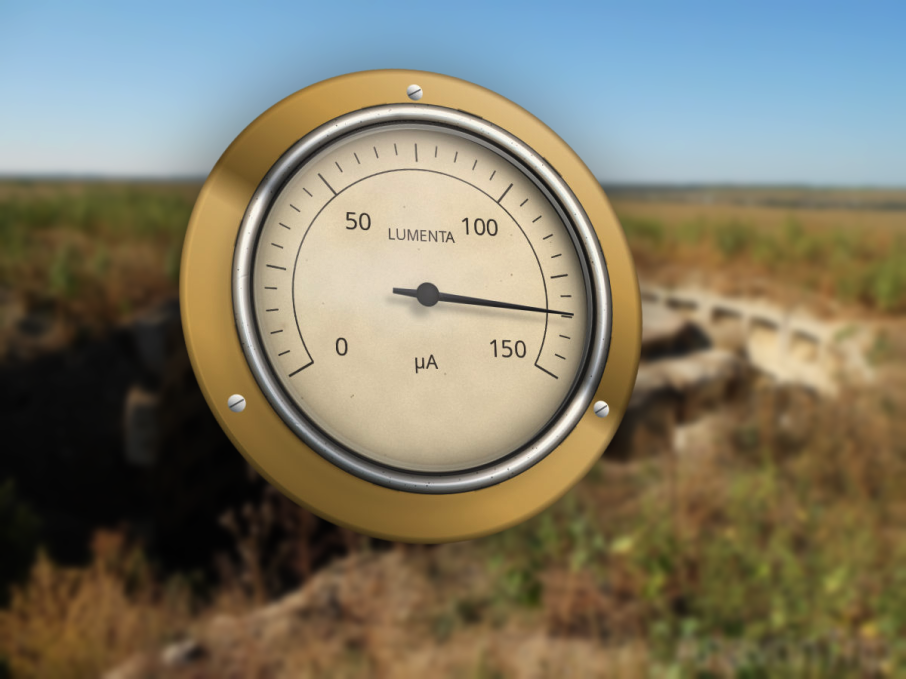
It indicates 135µA
